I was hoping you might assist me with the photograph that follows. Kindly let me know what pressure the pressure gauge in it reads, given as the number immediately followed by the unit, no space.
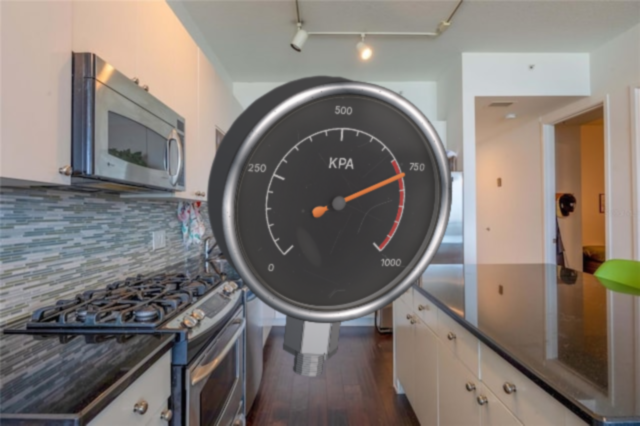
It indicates 750kPa
